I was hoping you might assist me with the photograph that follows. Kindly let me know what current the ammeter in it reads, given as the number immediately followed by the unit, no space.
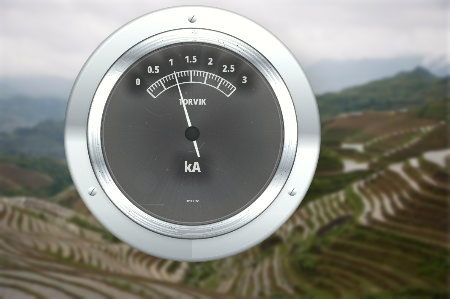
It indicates 1kA
